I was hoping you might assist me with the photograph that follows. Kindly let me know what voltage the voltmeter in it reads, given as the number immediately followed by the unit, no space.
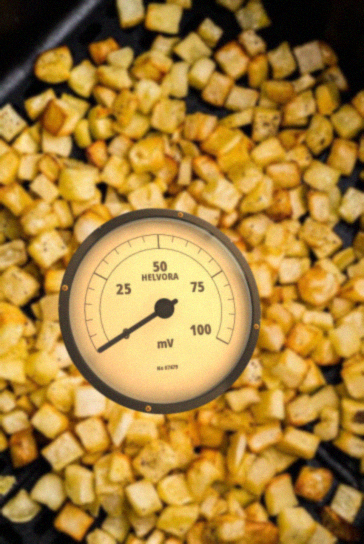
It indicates 0mV
